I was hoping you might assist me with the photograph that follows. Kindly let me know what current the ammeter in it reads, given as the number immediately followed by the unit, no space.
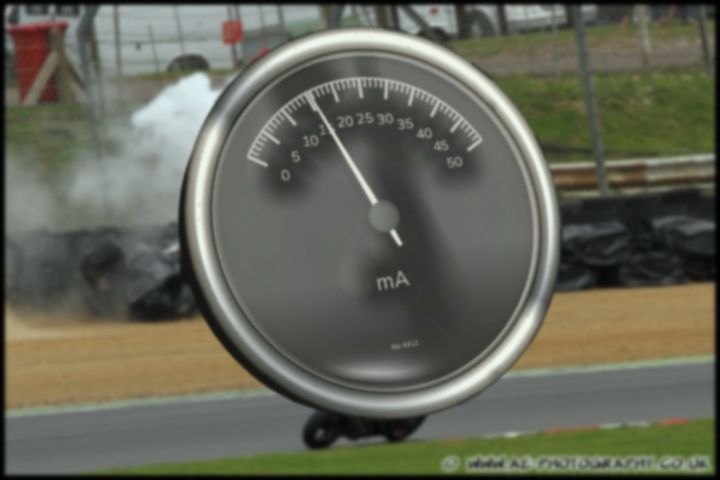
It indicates 15mA
